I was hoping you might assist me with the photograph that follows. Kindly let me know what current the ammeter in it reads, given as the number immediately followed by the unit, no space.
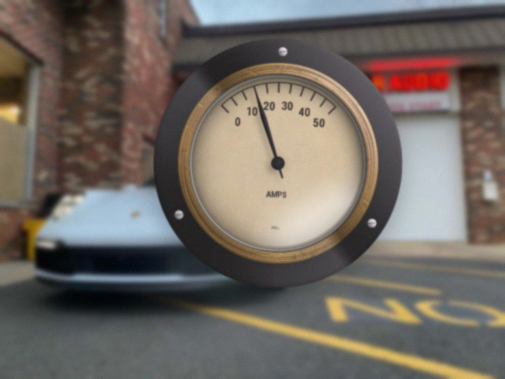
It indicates 15A
